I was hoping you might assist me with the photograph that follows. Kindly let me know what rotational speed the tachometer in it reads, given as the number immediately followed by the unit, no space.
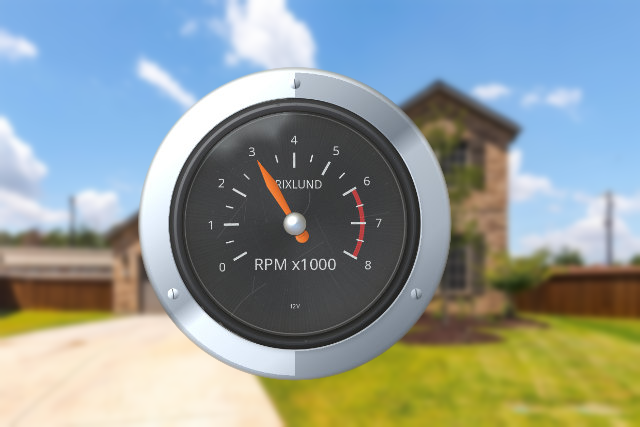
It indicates 3000rpm
